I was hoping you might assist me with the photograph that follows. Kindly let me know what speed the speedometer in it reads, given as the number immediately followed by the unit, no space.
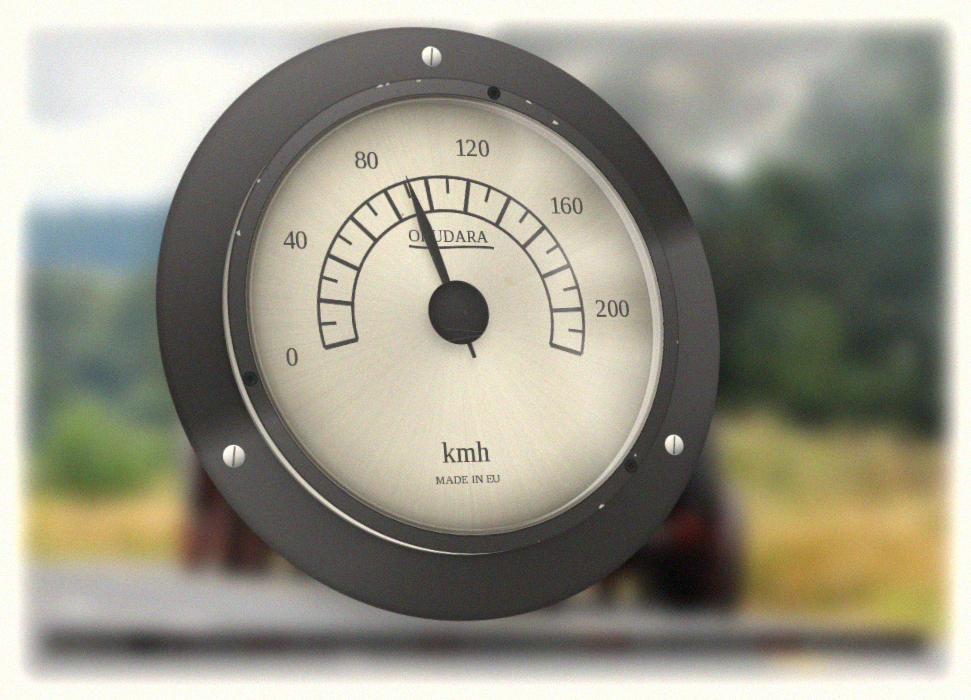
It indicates 90km/h
